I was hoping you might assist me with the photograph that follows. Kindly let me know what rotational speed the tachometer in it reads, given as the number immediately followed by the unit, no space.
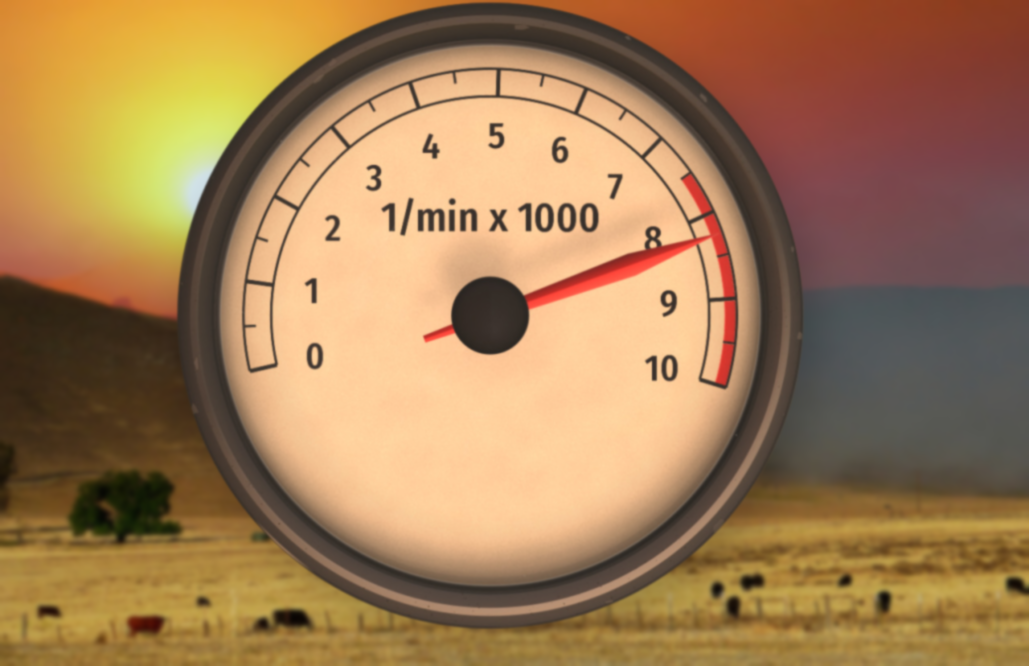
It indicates 8250rpm
